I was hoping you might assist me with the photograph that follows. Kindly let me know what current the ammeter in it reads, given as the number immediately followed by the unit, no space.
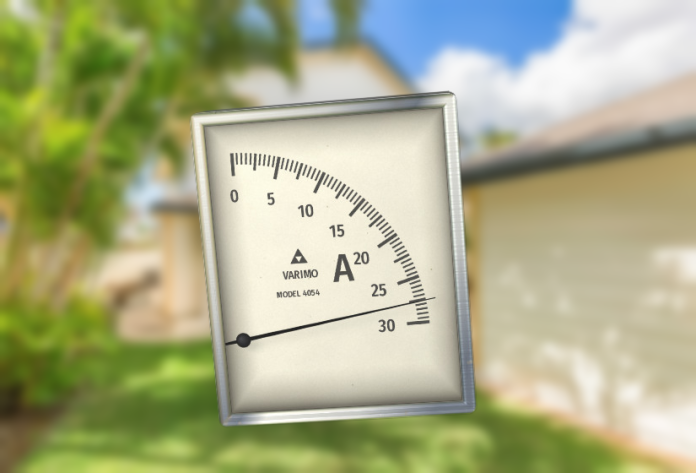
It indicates 27.5A
